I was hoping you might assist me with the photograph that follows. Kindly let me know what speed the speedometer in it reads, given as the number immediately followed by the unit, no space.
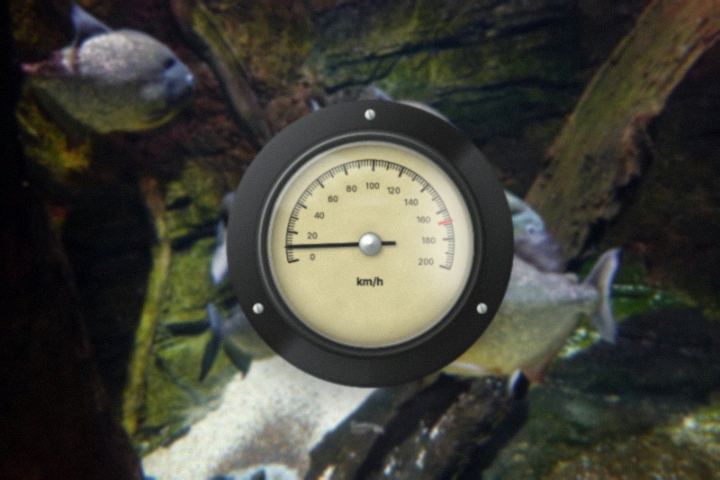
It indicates 10km/h
